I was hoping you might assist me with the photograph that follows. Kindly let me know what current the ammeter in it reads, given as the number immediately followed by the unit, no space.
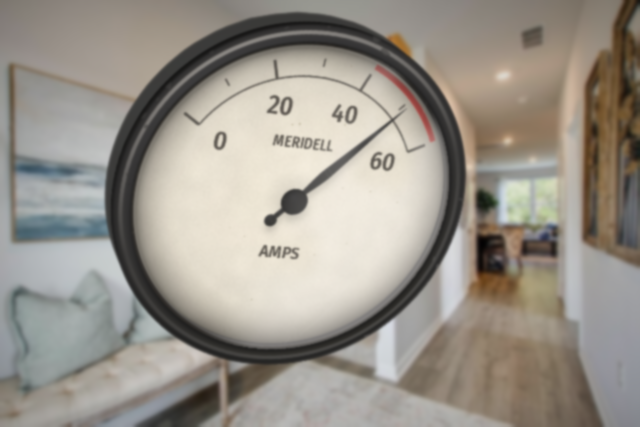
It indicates 50A
